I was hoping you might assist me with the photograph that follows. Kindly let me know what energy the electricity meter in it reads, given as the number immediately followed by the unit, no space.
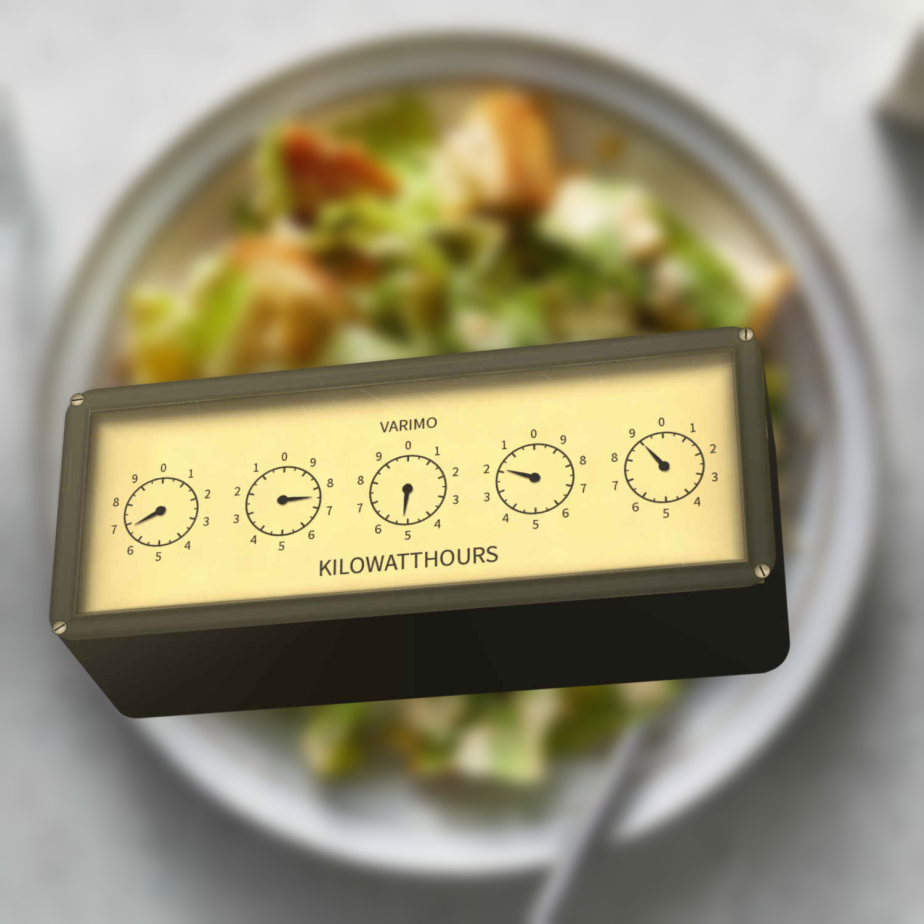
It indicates 67519kWh
